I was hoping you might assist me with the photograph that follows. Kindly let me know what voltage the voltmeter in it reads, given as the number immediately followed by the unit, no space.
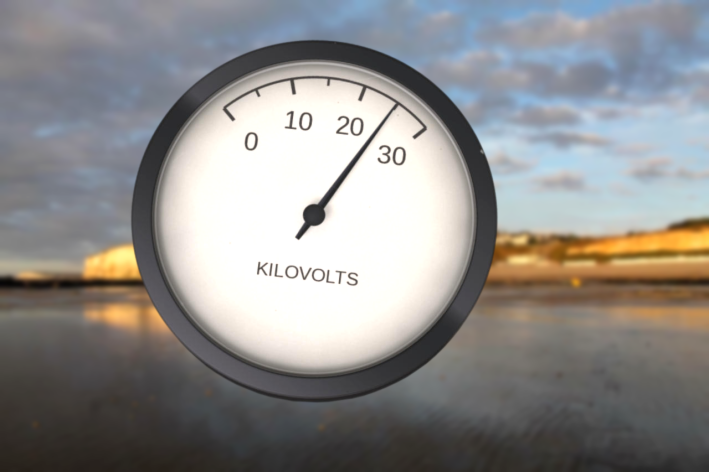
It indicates 25kV
